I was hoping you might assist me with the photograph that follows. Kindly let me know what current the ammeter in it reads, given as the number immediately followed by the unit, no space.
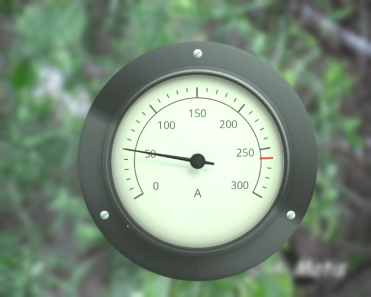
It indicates 50A
